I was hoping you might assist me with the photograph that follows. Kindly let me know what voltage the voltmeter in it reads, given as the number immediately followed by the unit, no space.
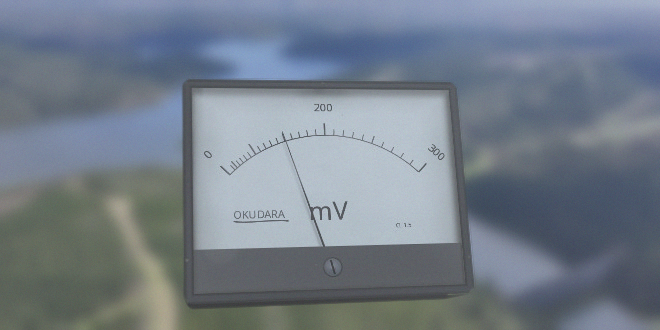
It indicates 150mV
